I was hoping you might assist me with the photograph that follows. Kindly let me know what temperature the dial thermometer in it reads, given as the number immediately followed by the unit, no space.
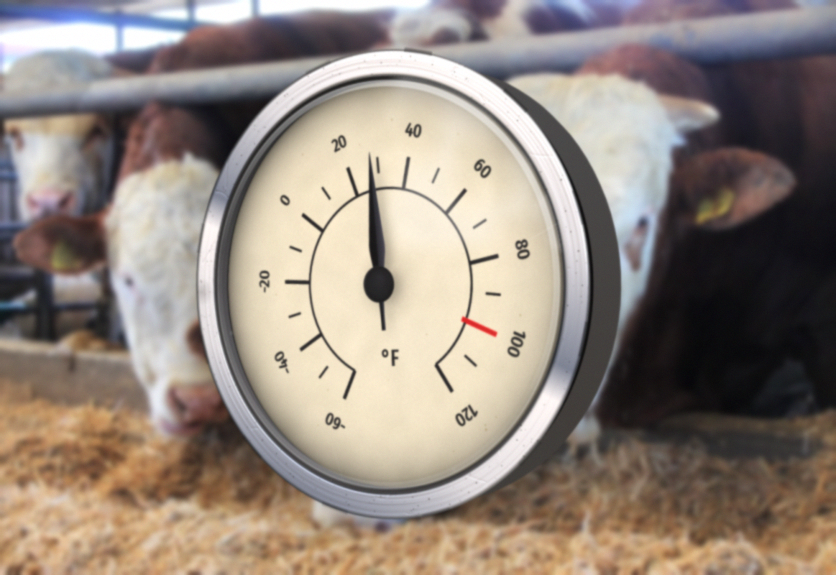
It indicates 30°F
